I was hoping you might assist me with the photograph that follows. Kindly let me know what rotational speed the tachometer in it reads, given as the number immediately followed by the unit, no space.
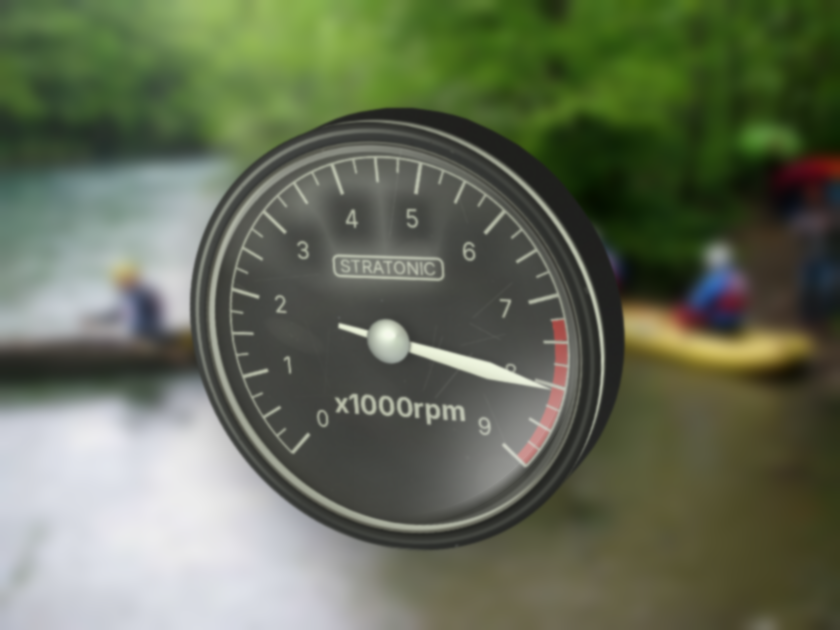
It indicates 8000rpm
